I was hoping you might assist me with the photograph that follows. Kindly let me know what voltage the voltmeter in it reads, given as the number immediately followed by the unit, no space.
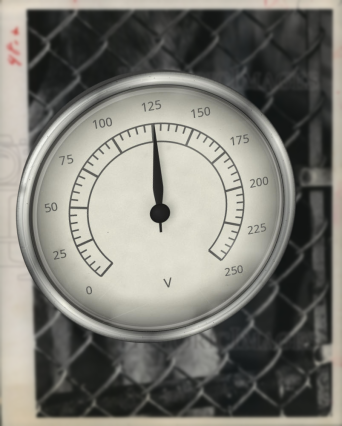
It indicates 125V
